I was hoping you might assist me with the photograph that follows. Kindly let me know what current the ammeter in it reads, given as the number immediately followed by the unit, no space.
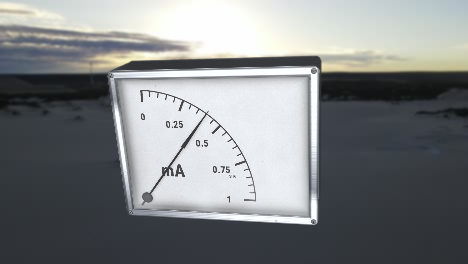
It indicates 0.4mA
